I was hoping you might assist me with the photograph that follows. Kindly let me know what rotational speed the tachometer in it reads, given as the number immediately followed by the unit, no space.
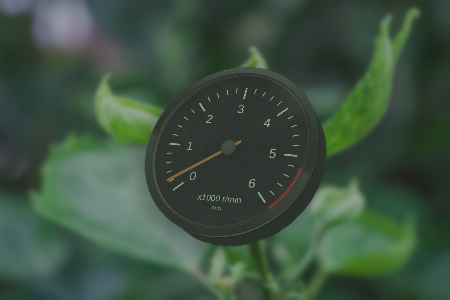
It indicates 200rpm
